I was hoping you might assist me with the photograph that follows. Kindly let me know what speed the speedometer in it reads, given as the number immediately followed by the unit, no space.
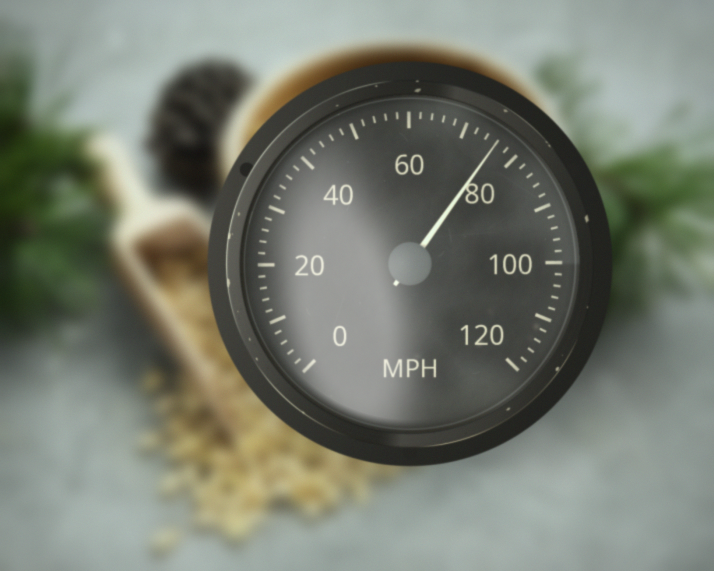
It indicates 76mph
